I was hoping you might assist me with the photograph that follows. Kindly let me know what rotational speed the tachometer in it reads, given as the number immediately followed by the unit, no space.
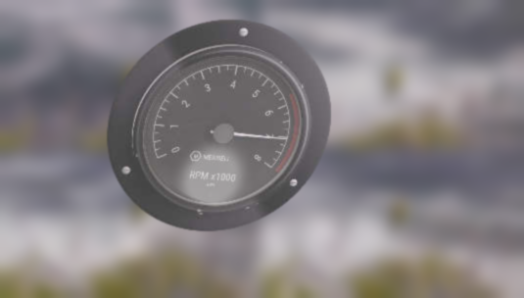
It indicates 7000rpm
